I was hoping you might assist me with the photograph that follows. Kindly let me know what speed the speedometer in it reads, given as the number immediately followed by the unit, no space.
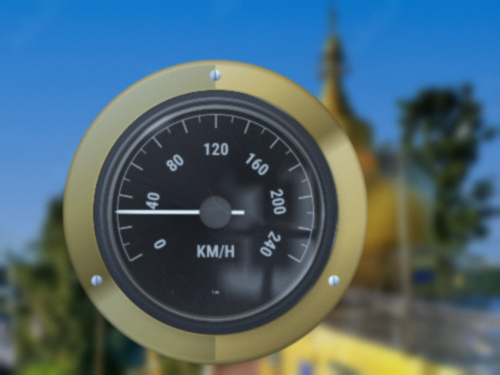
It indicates 30km/h
